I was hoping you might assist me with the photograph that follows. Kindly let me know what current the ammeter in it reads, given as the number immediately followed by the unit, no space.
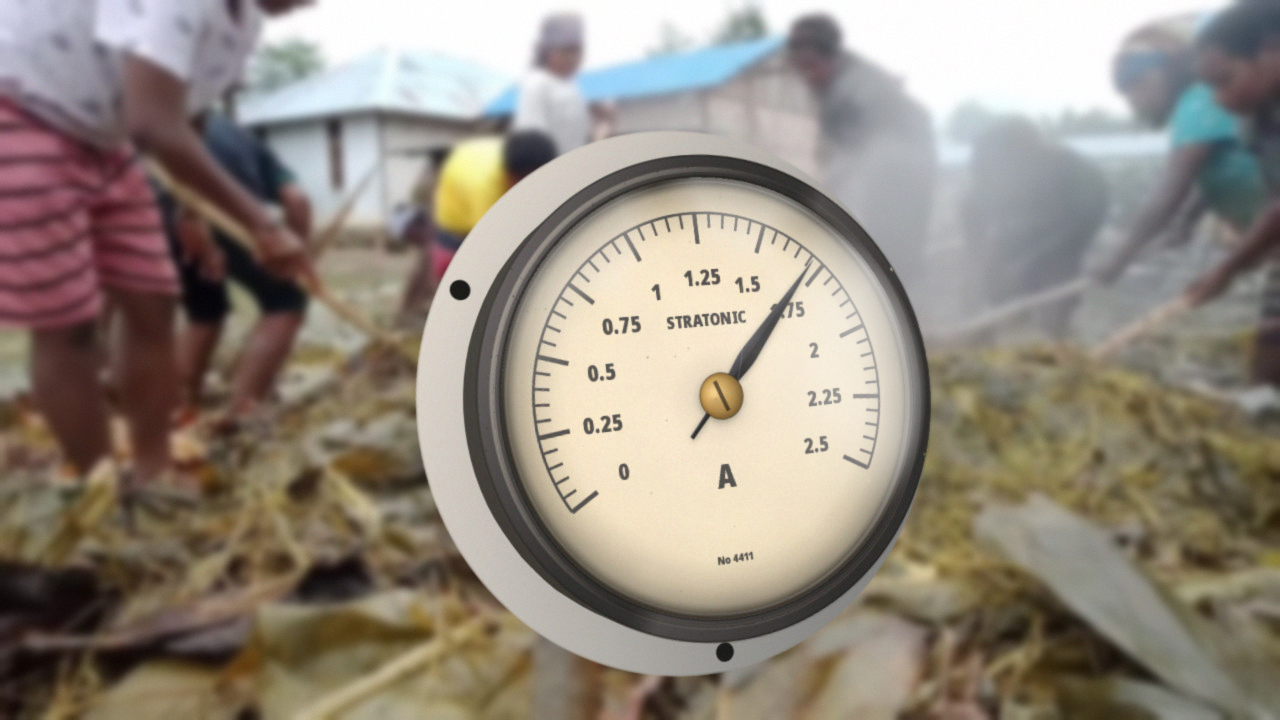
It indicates 1.7A
